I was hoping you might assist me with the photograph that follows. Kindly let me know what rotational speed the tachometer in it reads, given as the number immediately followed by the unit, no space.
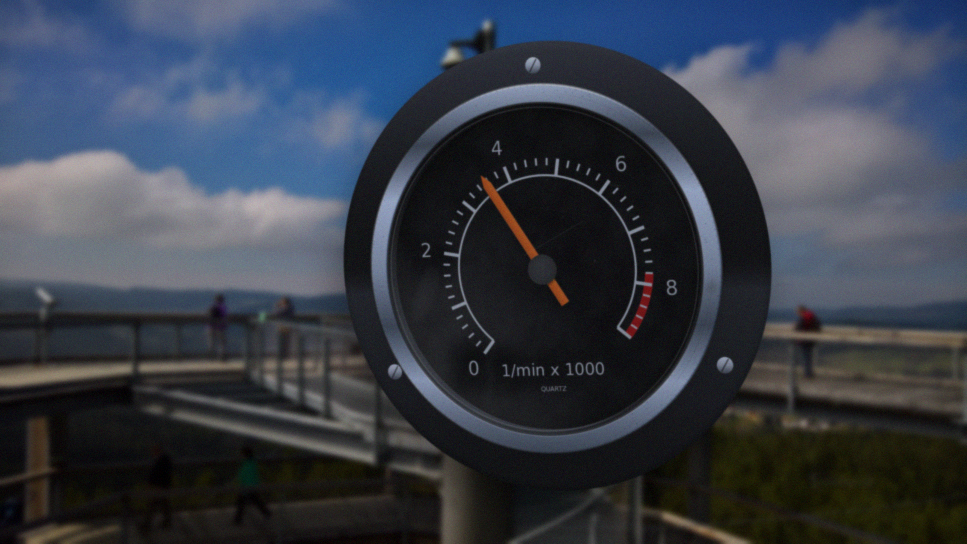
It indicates 3600rpm
